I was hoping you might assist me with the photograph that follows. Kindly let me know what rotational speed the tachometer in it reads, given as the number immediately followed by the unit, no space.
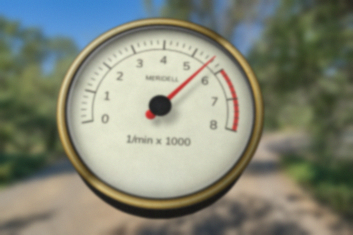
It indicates 5600rpm
